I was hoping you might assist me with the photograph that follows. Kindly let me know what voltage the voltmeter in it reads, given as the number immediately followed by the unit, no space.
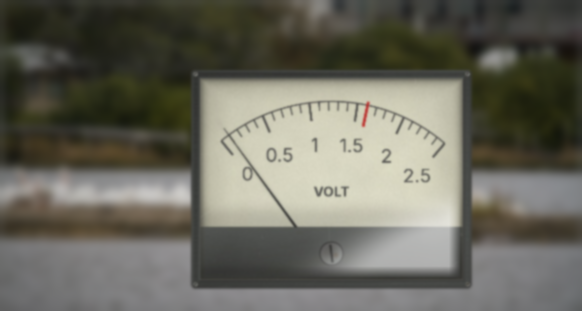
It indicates 0.1V
